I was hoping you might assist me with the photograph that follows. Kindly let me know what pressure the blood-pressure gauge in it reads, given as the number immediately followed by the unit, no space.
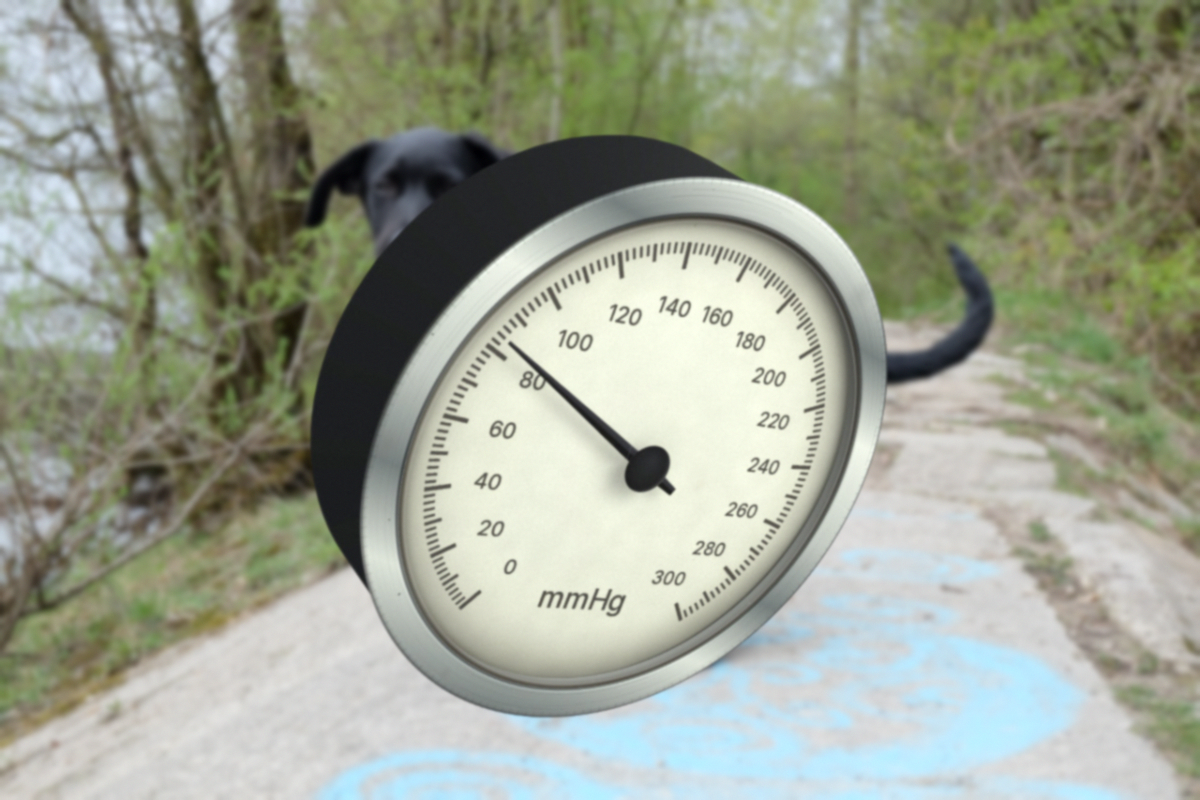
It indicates 84mmHg
